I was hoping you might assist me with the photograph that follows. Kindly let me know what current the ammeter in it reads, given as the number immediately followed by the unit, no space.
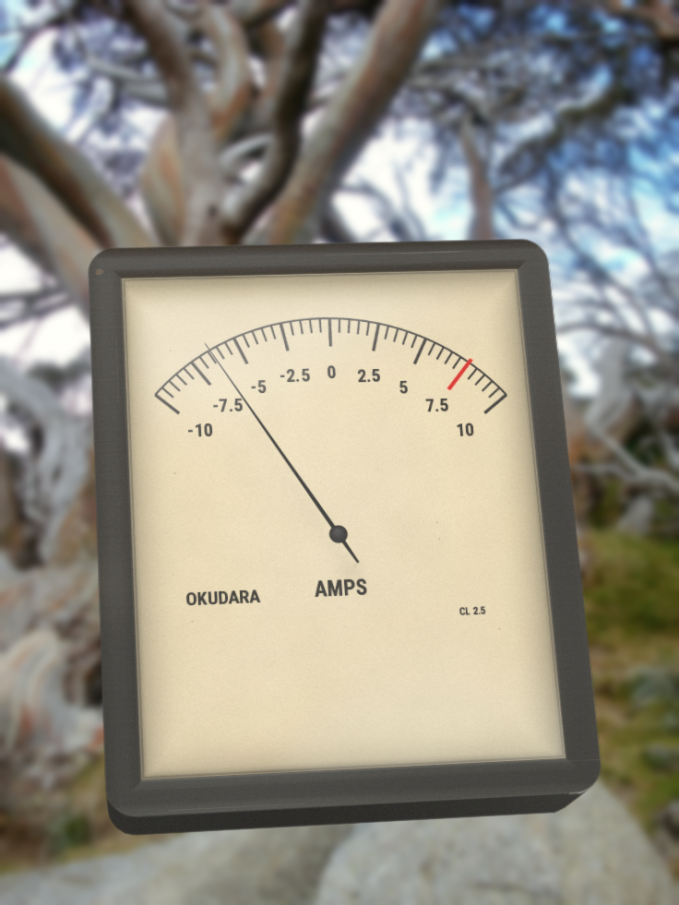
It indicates -6.5A
